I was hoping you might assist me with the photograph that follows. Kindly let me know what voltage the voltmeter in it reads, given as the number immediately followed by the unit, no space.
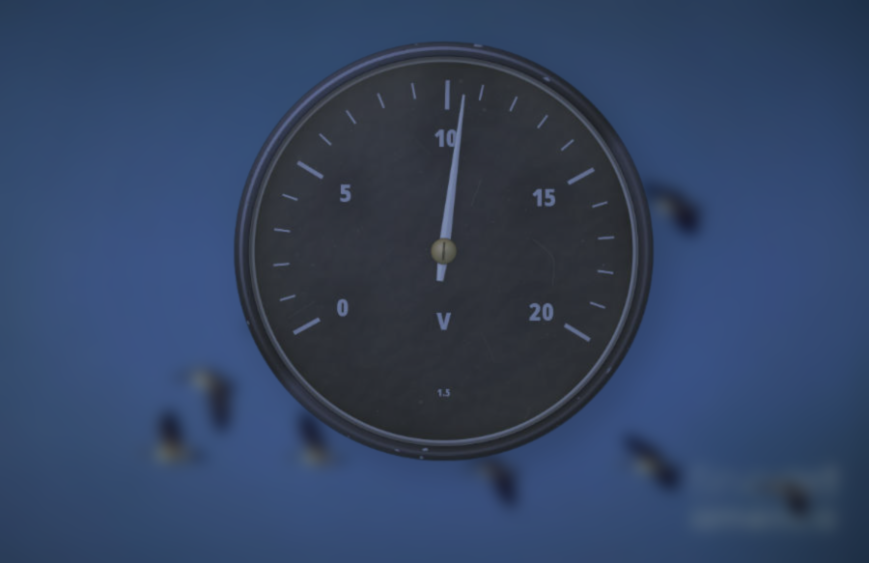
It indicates 10.5V
